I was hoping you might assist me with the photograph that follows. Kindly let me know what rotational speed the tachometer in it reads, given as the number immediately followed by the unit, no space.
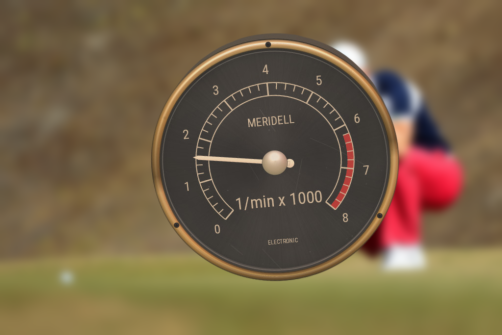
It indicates 1600rpm
